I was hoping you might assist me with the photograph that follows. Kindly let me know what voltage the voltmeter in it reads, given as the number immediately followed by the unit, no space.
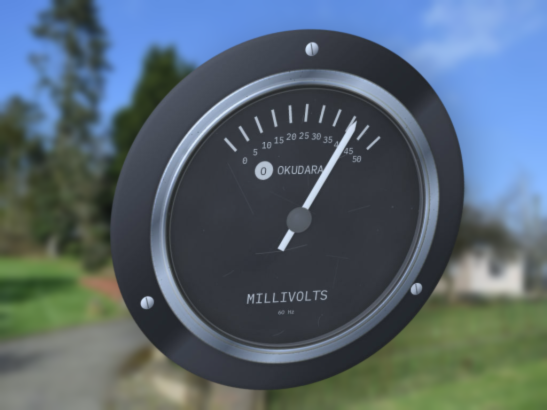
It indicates 40mV
